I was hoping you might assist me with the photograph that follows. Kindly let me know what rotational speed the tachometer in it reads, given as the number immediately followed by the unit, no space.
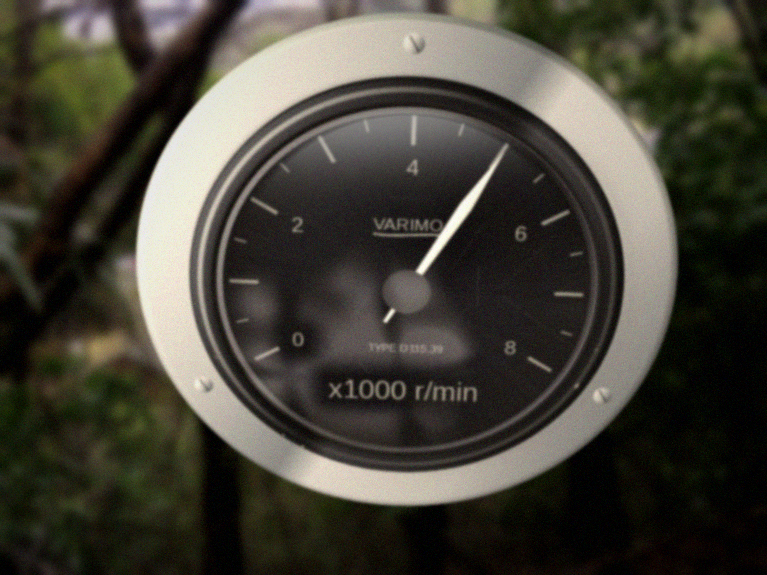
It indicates 5000rpm
